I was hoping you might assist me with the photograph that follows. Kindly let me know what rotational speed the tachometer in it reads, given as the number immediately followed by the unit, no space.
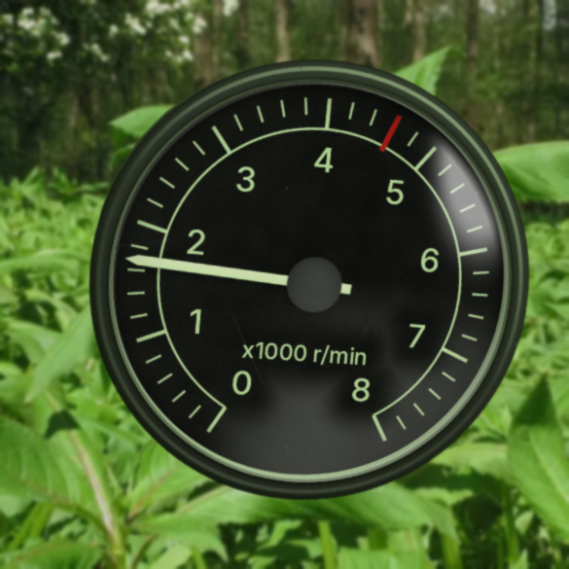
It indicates 1700rpm
